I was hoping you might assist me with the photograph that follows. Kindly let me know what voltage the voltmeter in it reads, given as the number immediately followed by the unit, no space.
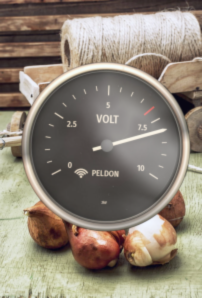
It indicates 8V
